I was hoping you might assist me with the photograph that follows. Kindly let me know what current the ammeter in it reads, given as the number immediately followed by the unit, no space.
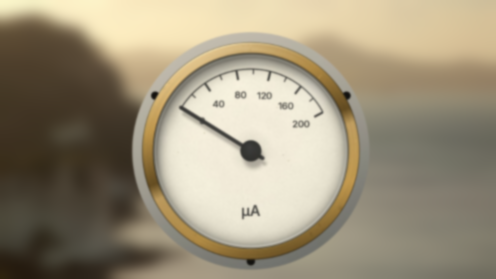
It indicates 0µA
